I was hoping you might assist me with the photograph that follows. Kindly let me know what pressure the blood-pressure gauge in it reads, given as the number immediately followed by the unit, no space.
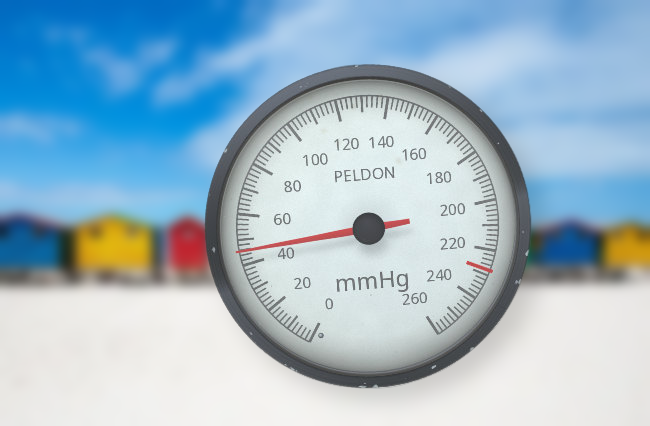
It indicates 46mmHg
